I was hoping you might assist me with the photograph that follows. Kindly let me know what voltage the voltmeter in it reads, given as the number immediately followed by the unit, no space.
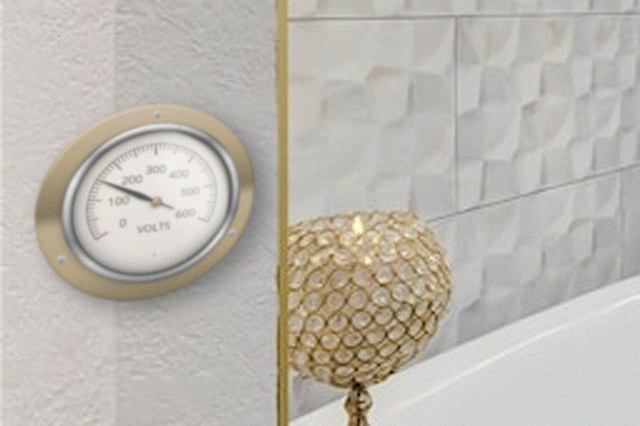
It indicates 150V
